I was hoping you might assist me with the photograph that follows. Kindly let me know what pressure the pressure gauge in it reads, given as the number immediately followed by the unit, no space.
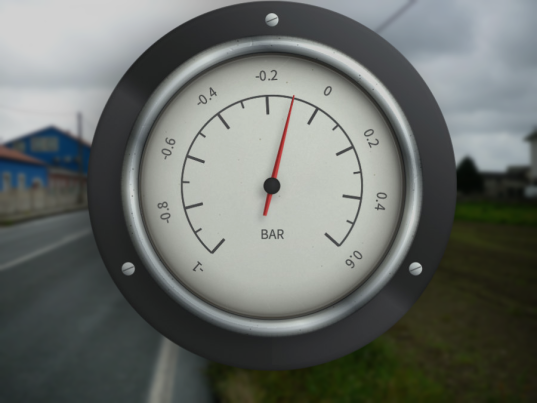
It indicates -0.1bar
